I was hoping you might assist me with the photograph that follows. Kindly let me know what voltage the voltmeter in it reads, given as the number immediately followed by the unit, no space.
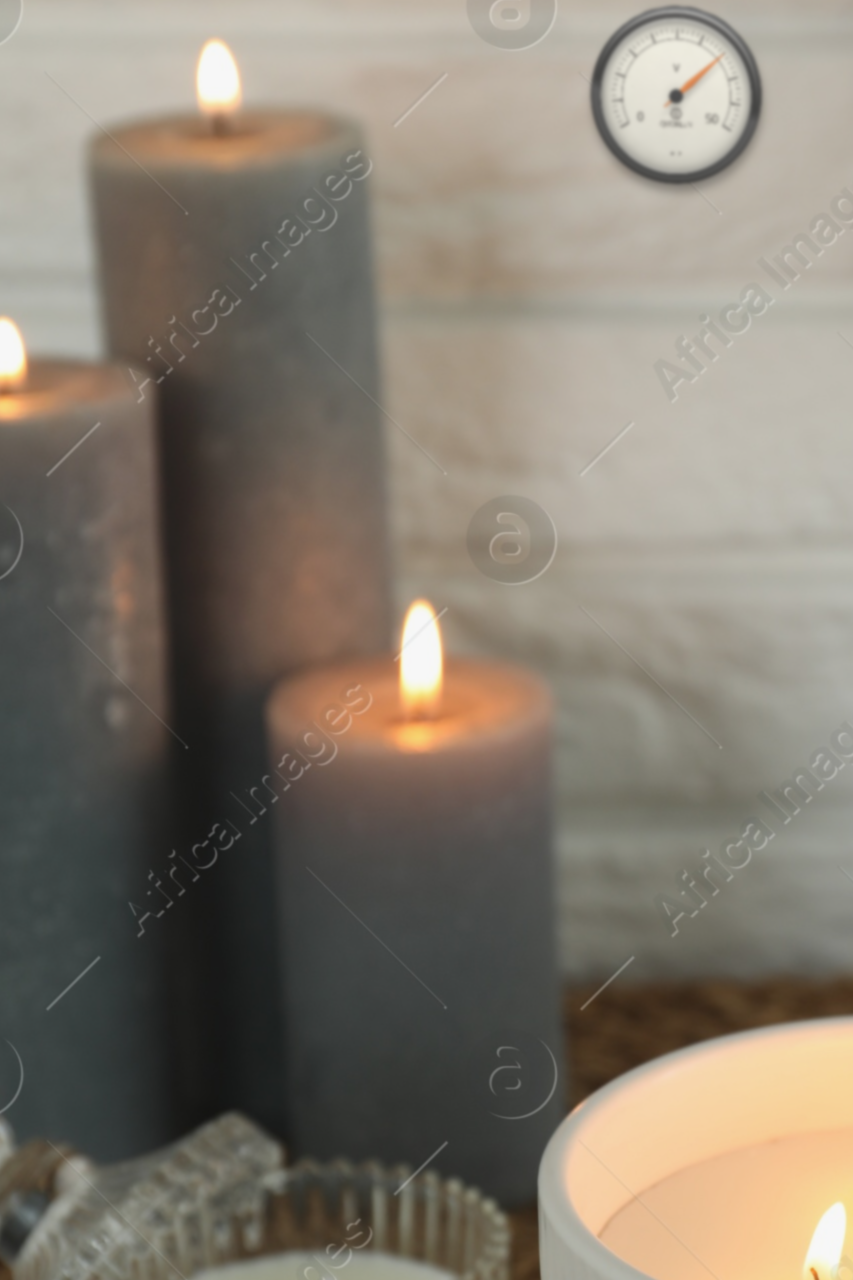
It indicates 35V
